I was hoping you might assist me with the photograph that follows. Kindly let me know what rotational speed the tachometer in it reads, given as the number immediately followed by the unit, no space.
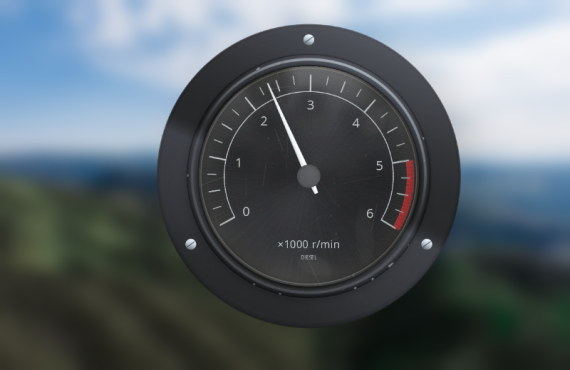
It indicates 2375rpm
